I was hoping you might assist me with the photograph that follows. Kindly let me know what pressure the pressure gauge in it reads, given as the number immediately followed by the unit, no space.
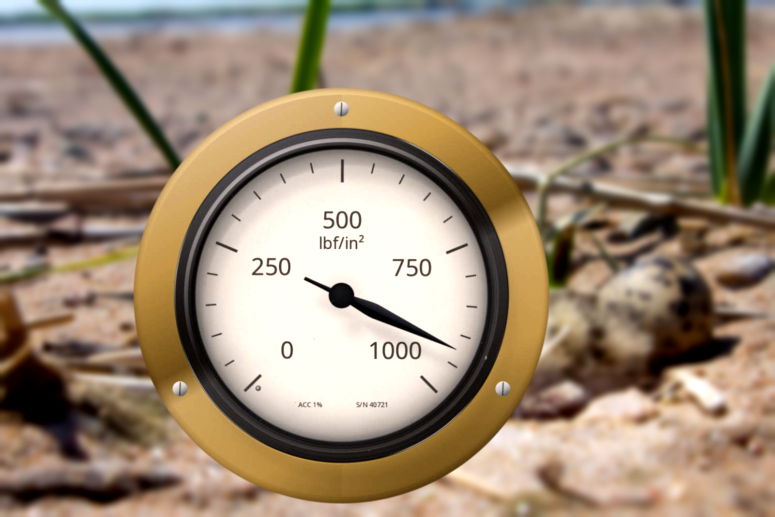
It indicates 925psi
